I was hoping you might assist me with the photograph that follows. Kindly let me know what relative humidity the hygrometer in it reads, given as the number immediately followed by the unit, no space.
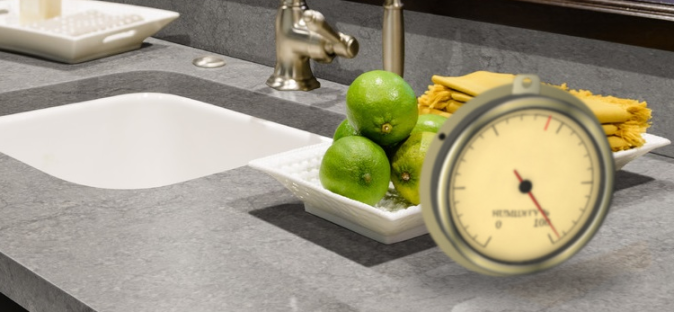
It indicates 98%
